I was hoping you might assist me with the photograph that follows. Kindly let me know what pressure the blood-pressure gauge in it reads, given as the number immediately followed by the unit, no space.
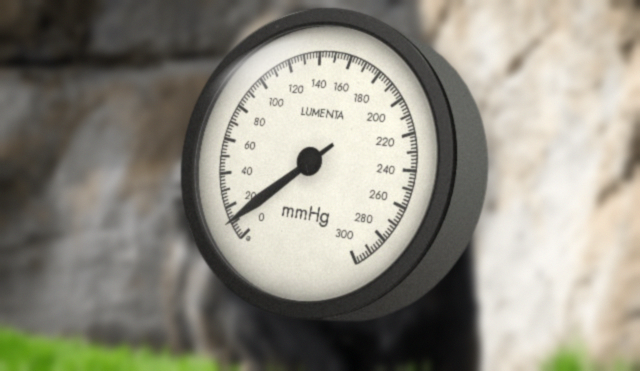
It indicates 10mmHg
